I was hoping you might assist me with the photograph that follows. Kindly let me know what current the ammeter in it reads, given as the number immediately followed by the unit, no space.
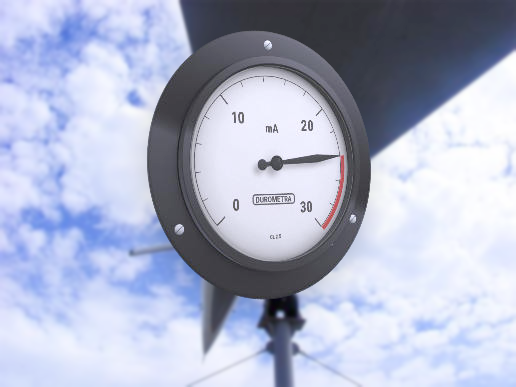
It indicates 24mA
